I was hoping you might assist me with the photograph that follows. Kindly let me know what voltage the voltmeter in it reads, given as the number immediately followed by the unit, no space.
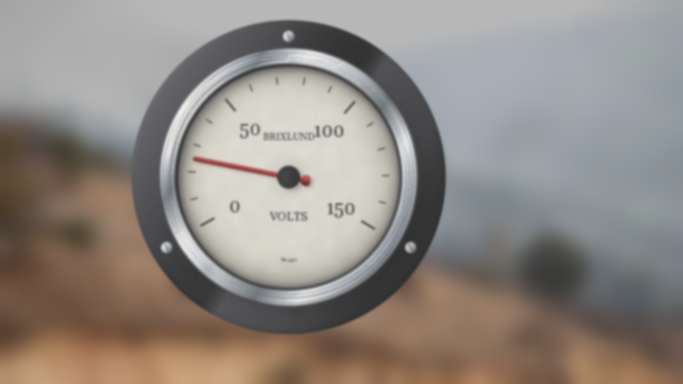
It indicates 25V
